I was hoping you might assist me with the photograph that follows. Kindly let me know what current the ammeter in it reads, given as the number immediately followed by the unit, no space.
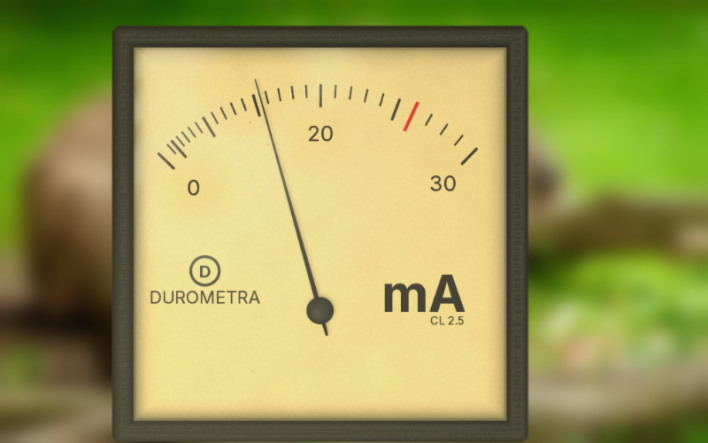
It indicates 15.5mA
